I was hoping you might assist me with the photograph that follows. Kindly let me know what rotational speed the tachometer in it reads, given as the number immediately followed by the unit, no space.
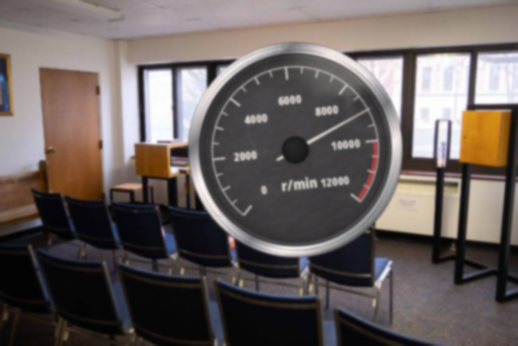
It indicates 9000rpm
